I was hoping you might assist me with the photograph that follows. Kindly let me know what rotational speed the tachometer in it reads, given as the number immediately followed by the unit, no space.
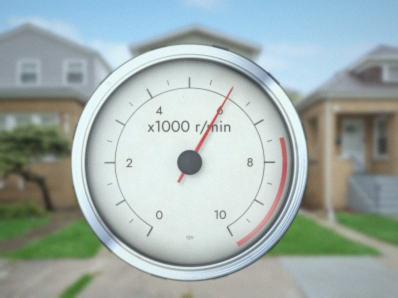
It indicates 6000rpm
